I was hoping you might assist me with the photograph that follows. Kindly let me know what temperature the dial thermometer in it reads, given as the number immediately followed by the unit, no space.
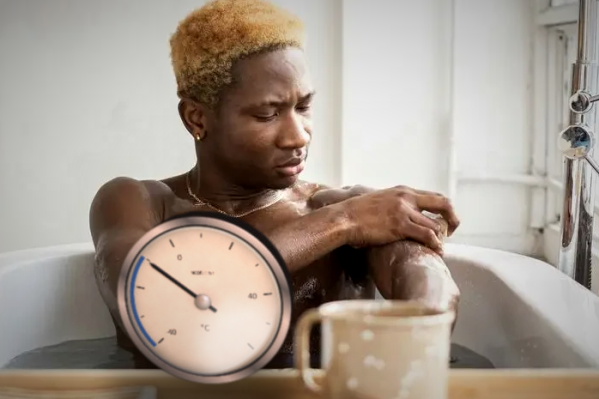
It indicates -10°C
